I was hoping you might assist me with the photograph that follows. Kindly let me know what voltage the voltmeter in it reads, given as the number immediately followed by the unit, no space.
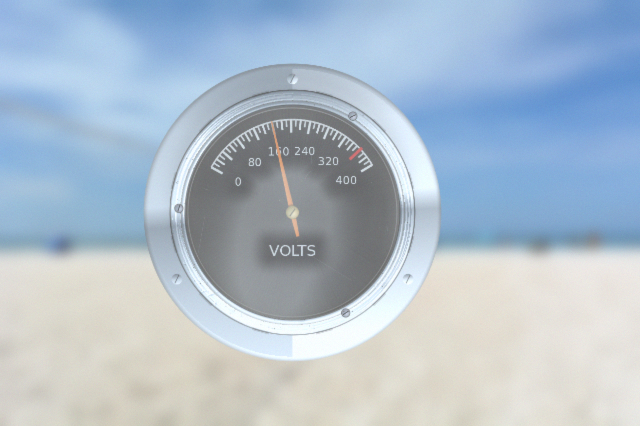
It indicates 160V
